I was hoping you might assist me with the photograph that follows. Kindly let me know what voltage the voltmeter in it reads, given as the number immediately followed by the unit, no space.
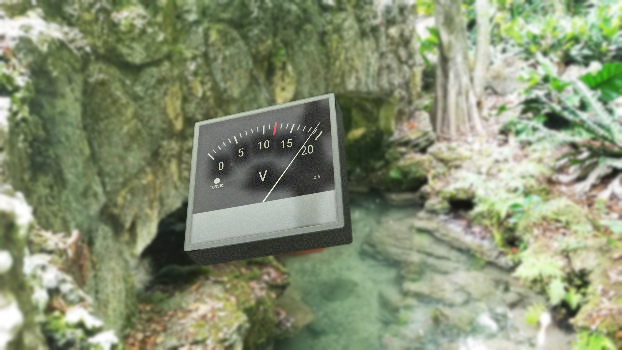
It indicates 19V
